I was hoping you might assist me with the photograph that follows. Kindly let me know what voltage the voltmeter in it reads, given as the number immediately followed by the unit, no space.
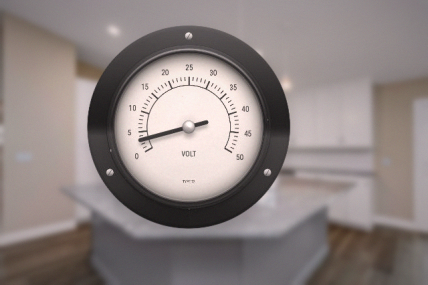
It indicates 3V
